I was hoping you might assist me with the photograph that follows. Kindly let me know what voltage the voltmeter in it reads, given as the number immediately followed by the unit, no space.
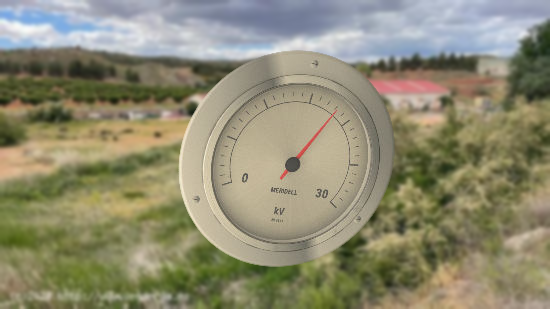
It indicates 18kV
